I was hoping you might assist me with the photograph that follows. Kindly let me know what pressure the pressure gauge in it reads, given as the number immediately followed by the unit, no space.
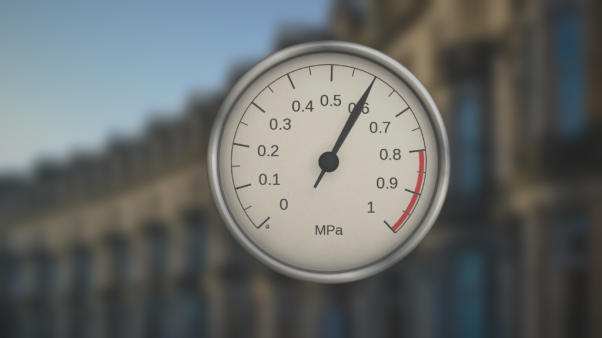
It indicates 0.6MPa
